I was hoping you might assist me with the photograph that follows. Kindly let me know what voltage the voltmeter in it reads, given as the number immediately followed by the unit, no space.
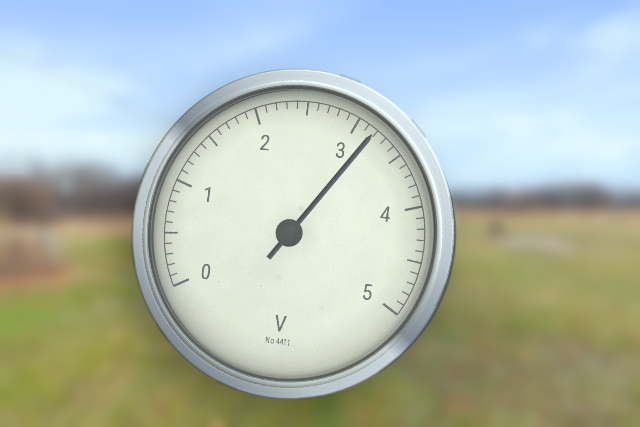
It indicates 3.2V
